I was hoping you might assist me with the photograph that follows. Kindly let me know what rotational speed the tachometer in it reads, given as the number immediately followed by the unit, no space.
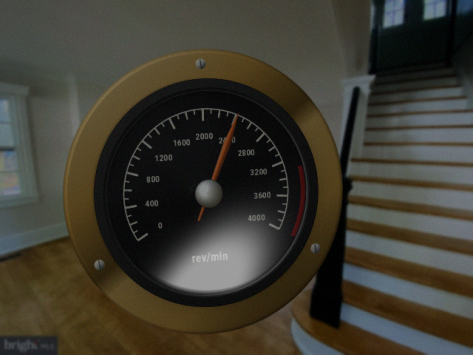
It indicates 2400rpm
